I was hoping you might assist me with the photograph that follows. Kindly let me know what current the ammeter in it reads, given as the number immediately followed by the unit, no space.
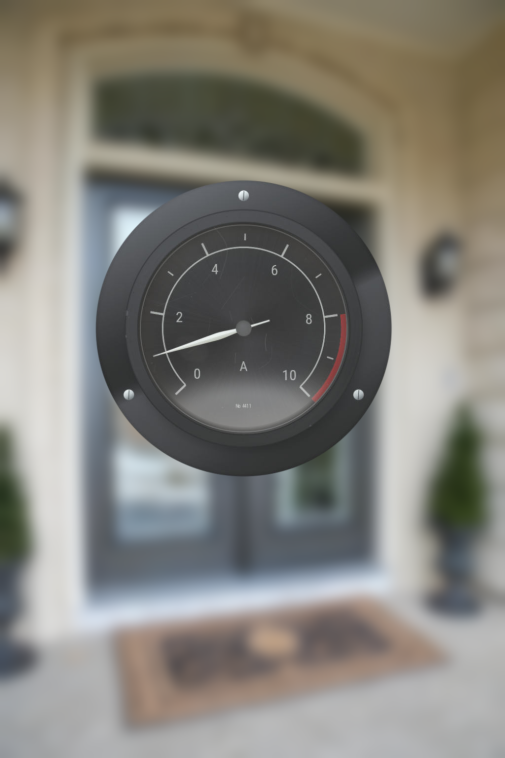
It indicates 1A
